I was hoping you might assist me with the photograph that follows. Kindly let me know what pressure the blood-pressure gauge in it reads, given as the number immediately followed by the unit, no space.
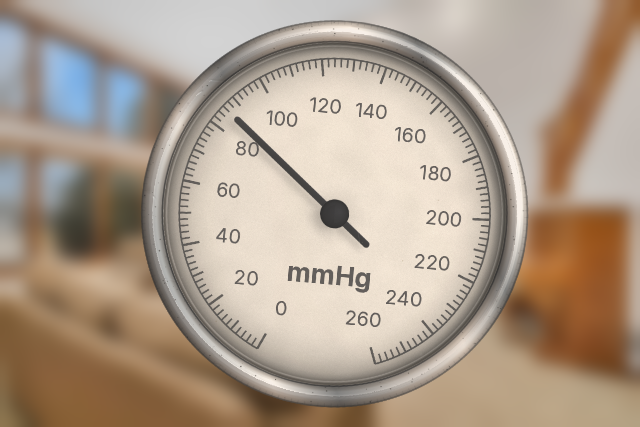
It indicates 86mmHg
